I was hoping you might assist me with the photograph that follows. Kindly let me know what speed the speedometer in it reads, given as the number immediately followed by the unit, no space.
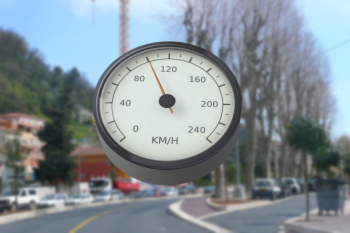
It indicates 100km/h
